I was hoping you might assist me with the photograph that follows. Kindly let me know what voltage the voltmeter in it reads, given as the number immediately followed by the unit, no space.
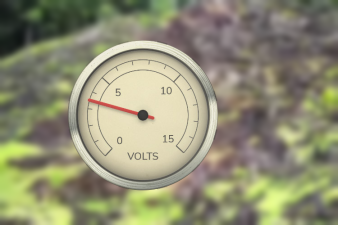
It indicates 3.5V
